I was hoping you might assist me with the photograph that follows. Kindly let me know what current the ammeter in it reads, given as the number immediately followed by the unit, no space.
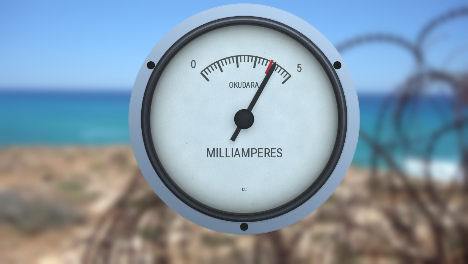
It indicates 4mA
